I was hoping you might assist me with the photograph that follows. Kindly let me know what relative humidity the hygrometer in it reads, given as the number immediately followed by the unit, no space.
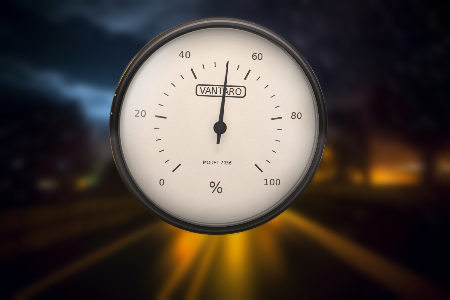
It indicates 52%
